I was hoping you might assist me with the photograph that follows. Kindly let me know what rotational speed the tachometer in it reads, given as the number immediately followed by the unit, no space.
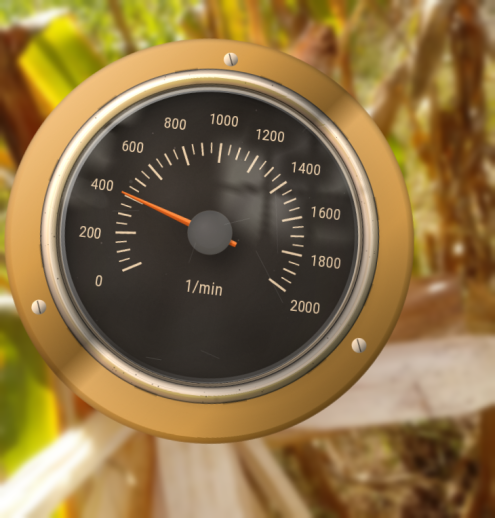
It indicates 400rpm
